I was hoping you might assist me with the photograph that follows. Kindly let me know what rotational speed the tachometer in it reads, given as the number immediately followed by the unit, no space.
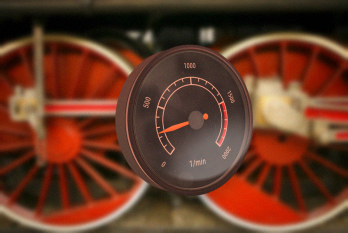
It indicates 250rpm
